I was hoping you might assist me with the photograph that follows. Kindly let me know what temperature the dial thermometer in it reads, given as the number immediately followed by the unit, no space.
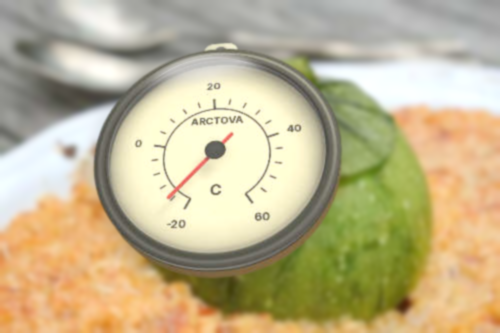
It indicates -16°C
